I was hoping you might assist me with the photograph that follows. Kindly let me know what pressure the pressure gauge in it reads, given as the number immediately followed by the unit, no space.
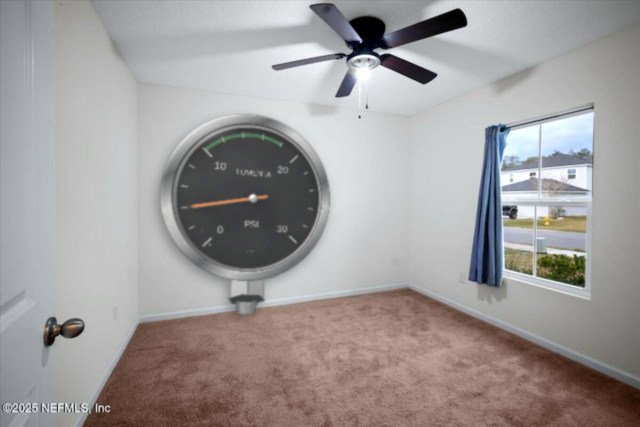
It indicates 4psi
